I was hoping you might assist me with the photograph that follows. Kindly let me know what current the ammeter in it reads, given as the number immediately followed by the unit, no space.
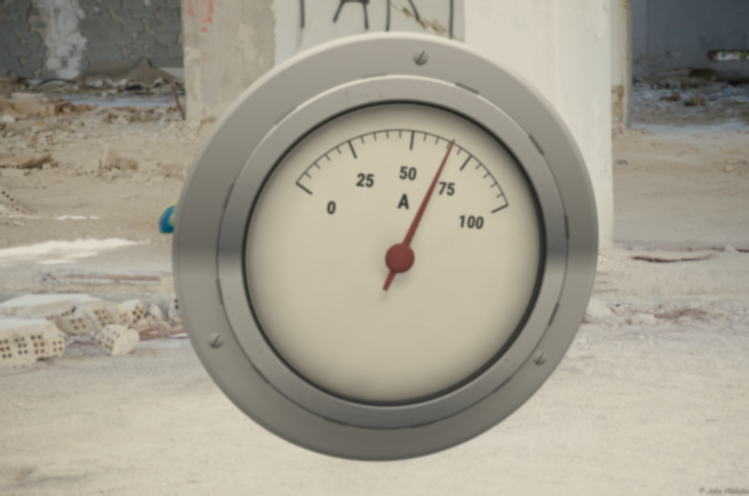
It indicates 65A
